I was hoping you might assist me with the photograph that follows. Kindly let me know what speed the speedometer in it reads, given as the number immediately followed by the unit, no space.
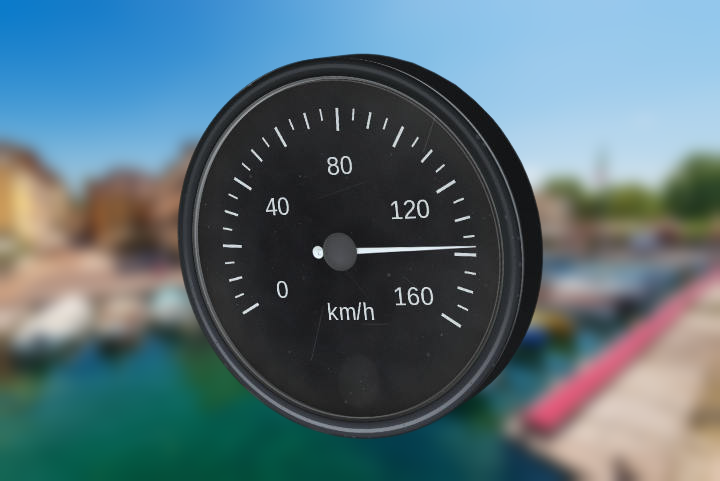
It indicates 137.5km/h
